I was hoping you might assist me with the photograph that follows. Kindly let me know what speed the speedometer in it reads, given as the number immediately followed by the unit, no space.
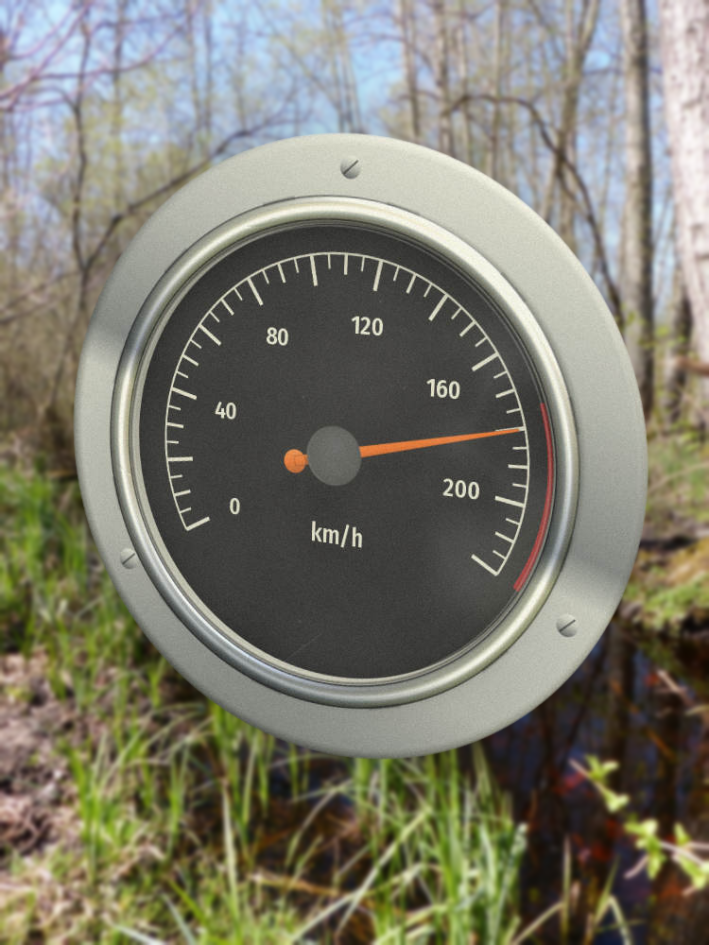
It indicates 180km/h
